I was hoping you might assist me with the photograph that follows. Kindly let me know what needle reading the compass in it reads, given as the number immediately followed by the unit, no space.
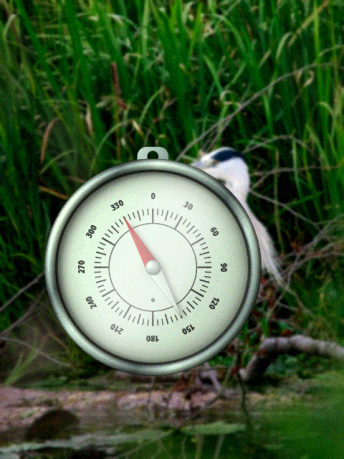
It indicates 330°
